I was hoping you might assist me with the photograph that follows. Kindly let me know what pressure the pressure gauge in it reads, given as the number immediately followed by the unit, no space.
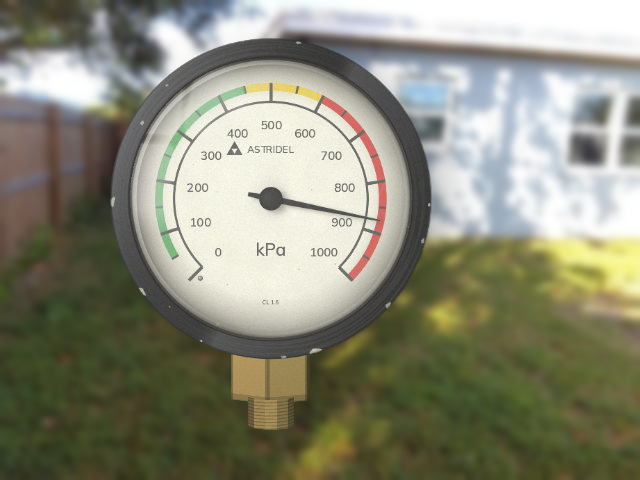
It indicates 875kPa
